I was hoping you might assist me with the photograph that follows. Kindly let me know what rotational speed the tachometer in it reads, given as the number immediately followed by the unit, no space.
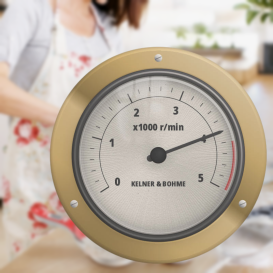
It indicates 4000rpm
